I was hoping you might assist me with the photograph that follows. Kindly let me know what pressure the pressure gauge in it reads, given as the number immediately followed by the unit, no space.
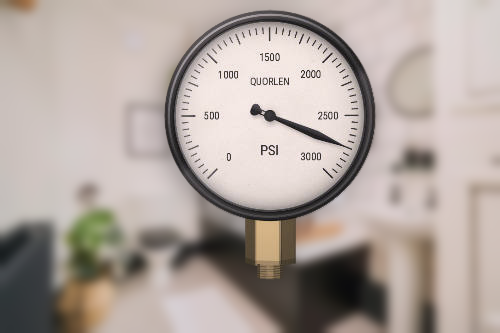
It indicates 2750psi
